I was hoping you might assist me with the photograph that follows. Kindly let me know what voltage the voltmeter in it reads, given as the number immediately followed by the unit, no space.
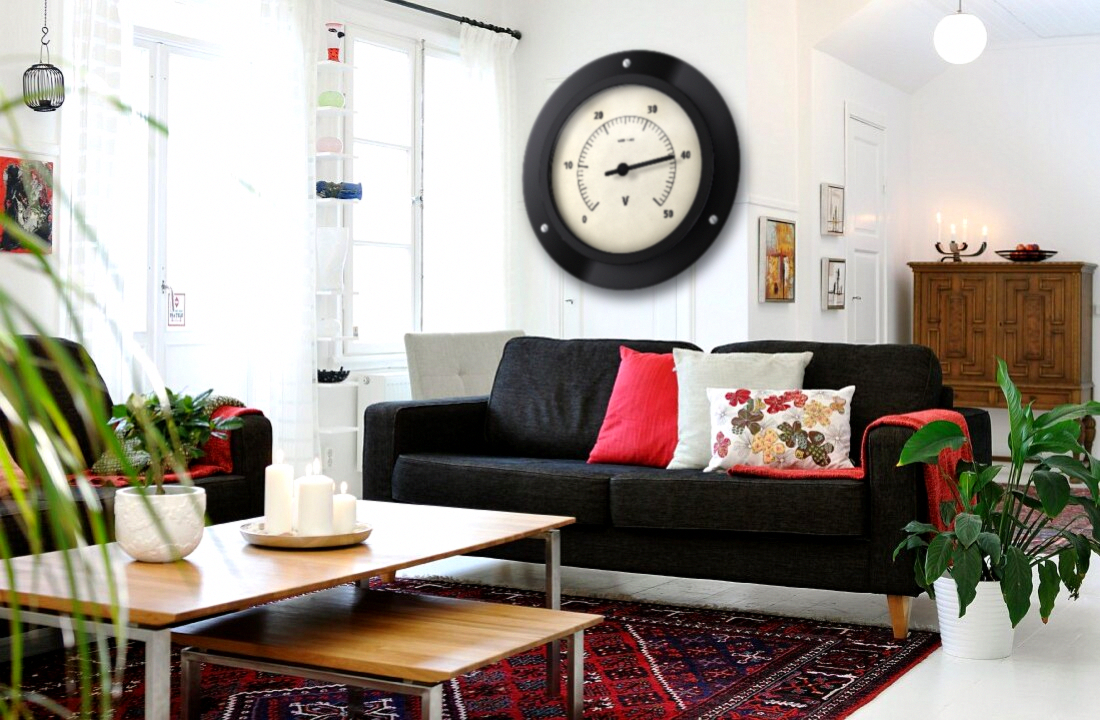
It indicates 40V
